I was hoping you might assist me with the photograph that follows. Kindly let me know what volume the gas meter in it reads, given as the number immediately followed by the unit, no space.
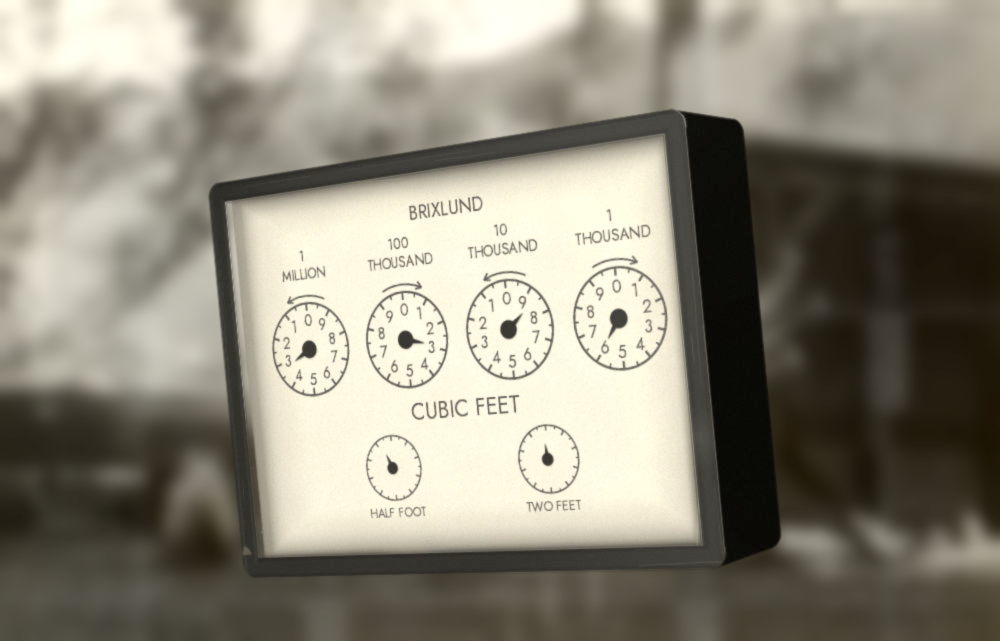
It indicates 328600ft³
